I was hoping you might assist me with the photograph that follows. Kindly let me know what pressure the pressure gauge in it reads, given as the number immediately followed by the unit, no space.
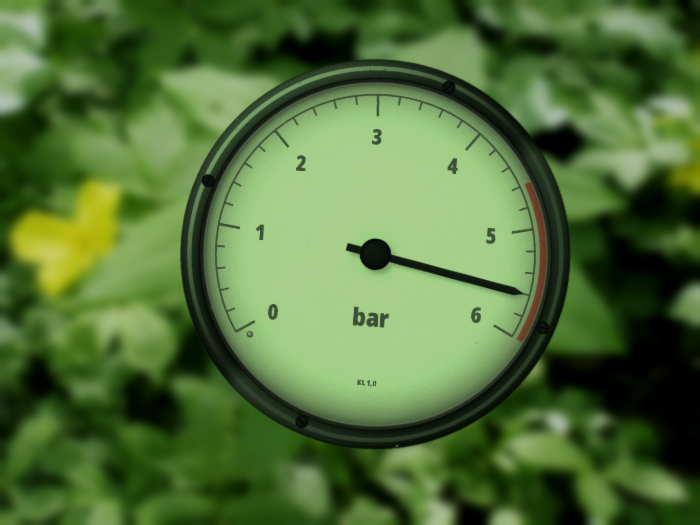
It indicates 5.6bar
